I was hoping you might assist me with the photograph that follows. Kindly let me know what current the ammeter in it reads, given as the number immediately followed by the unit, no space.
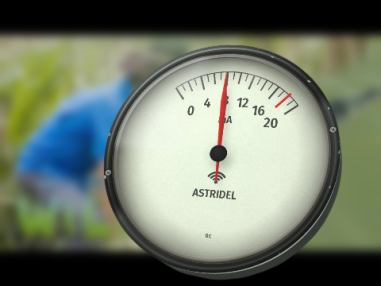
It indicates 8mA
